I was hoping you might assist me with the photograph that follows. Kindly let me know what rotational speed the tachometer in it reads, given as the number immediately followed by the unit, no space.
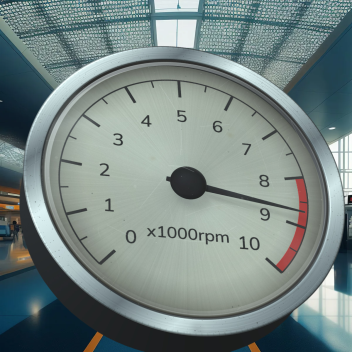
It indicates 8750rpm
